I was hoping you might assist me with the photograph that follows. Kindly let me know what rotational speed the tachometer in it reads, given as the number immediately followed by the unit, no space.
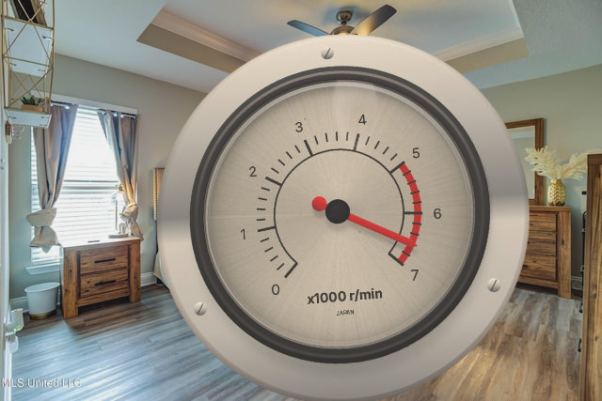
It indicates 6600rpm
